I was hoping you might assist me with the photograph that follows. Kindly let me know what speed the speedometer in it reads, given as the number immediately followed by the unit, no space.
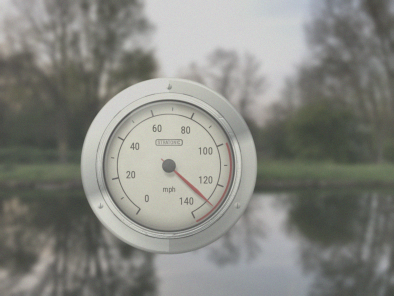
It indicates 130mph
